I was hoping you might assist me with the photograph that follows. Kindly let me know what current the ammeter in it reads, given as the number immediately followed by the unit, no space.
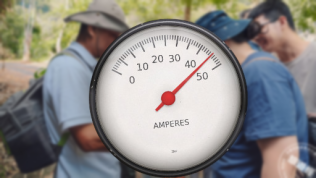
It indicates 45A
